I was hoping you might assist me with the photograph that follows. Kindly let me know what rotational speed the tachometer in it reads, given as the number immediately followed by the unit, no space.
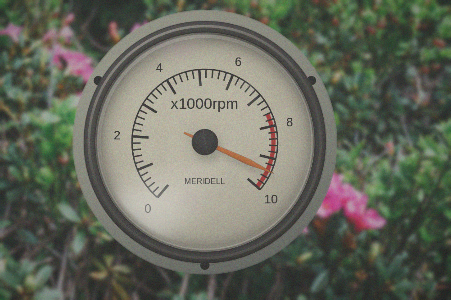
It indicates 9400rpm
